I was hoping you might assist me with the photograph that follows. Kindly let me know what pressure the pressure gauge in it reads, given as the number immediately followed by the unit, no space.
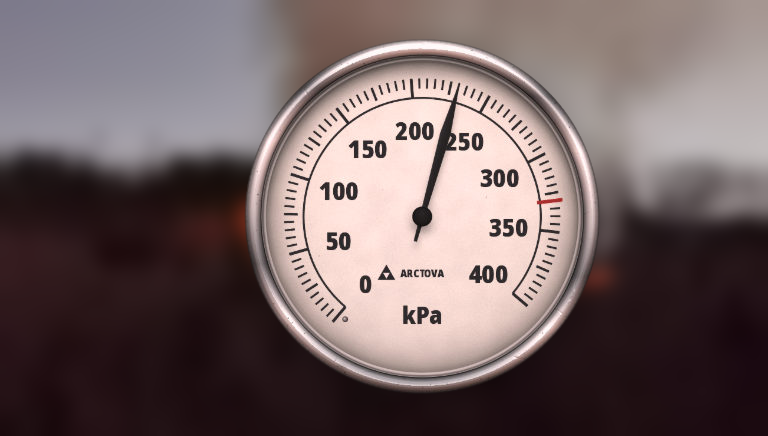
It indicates 230kPa
